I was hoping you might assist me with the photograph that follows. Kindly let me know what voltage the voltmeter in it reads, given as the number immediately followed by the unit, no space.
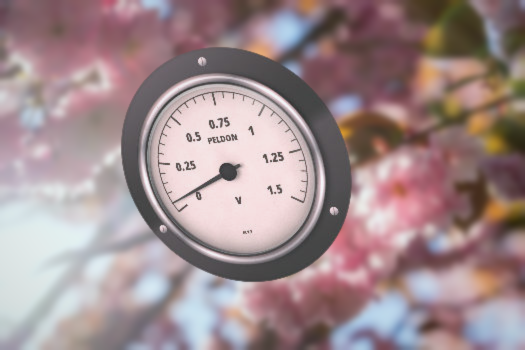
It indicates 0.05V
